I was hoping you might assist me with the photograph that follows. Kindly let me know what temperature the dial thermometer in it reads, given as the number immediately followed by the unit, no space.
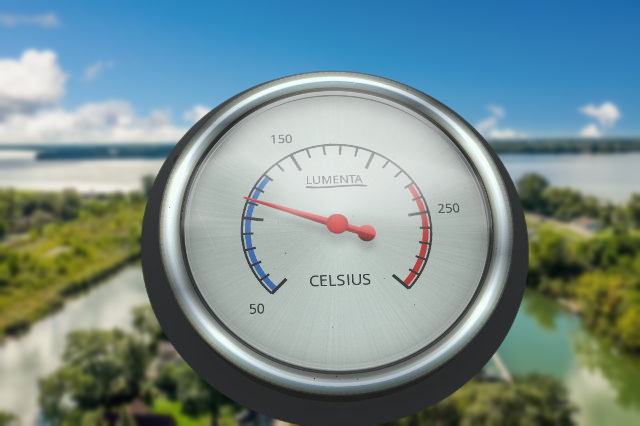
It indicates 110°C
